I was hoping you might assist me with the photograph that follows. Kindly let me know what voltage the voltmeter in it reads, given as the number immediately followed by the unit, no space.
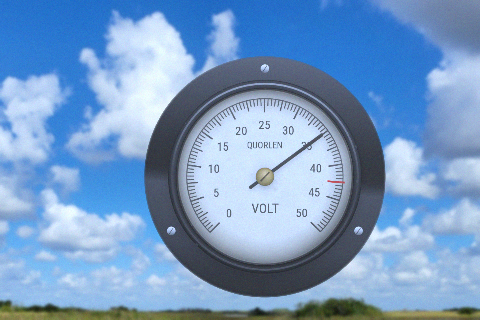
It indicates 35V
